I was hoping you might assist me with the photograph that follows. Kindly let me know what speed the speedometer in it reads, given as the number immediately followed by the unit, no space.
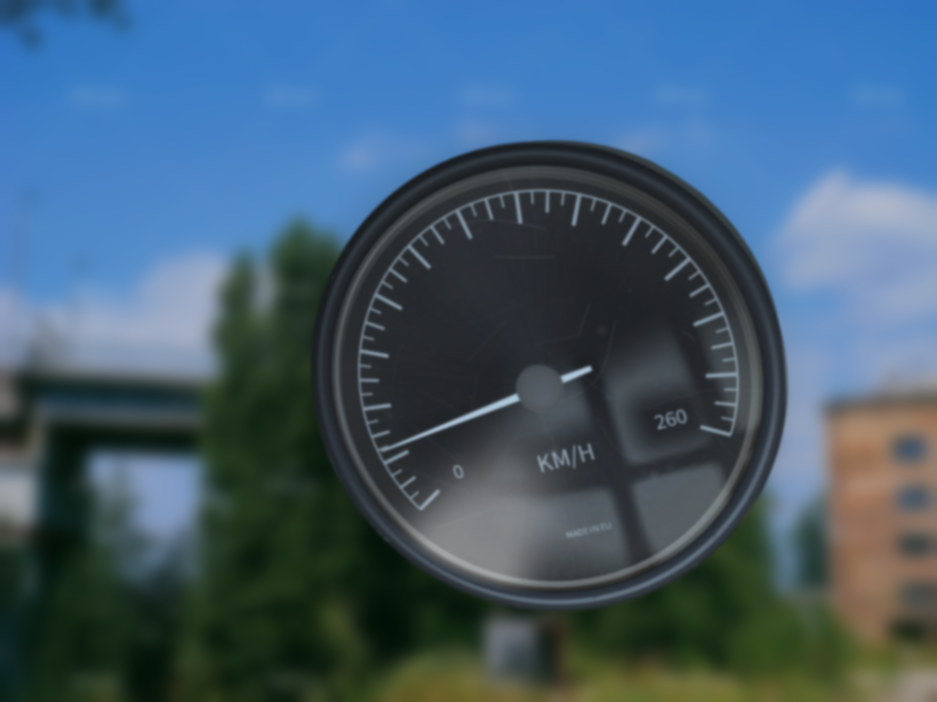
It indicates 25km/h
